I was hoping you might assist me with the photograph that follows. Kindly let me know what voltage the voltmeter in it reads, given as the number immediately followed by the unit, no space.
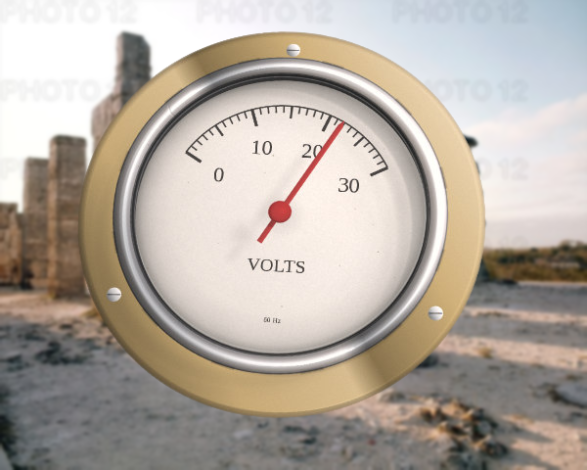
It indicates 22V
